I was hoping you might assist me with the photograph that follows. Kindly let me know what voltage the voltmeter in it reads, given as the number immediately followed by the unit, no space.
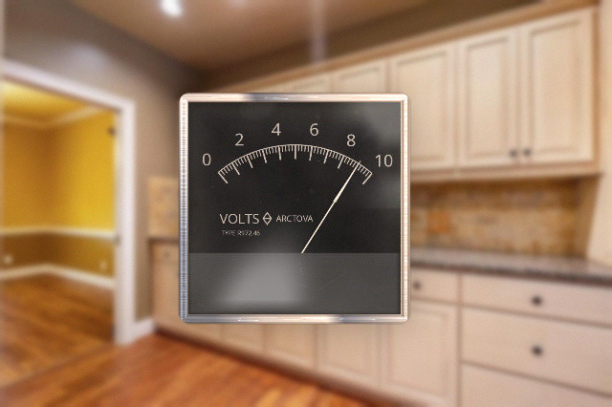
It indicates 9V
